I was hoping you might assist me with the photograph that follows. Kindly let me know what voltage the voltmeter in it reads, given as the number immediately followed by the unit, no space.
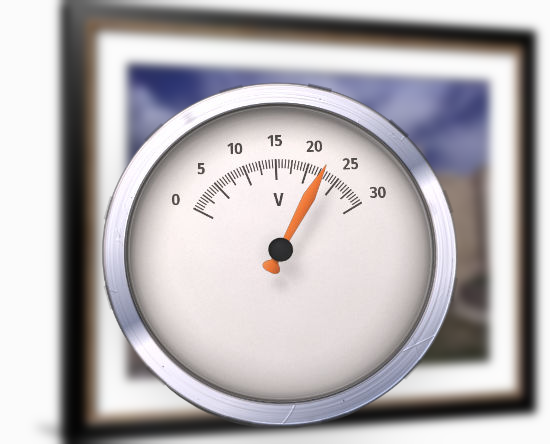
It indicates 22.5V
